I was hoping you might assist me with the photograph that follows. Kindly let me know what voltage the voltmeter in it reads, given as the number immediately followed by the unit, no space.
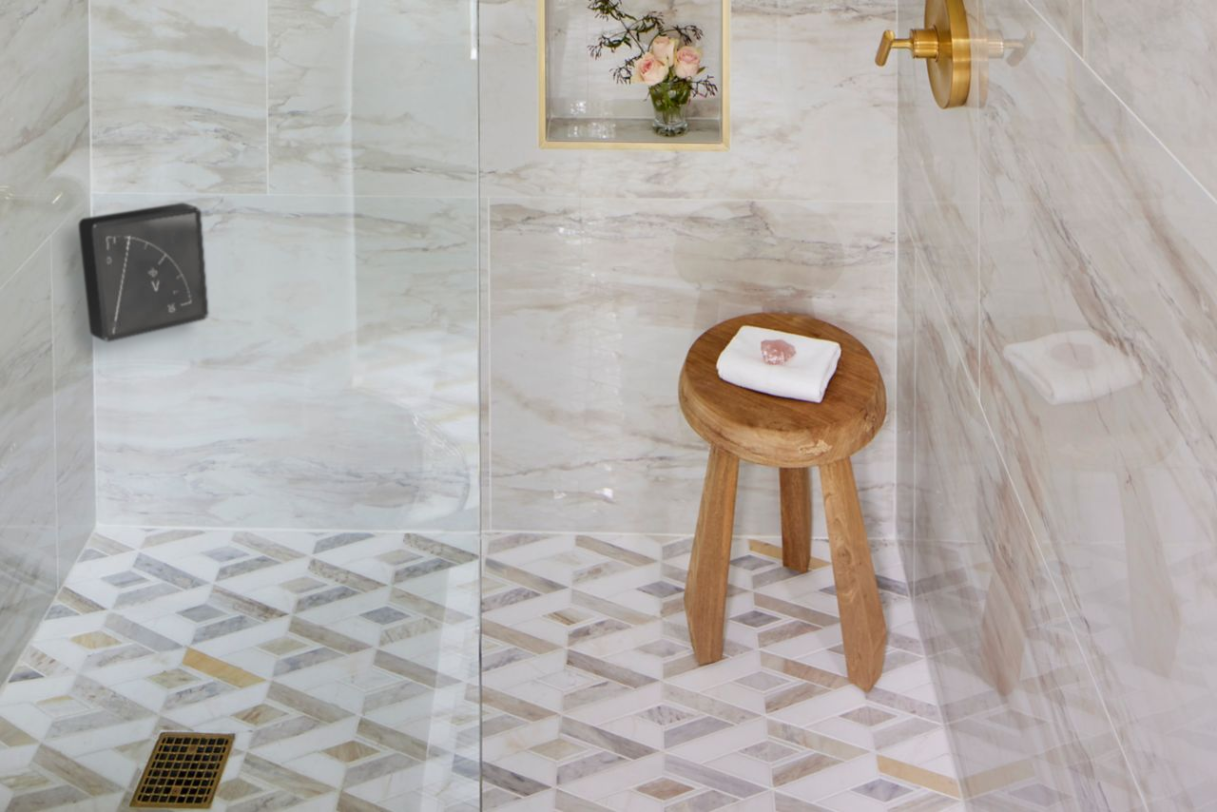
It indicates 10V
